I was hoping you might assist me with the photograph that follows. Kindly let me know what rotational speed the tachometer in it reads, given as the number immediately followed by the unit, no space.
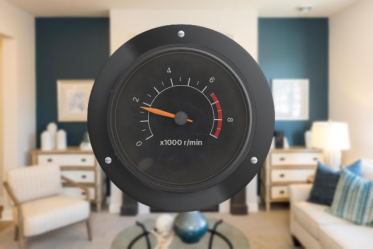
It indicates 1750rpm
